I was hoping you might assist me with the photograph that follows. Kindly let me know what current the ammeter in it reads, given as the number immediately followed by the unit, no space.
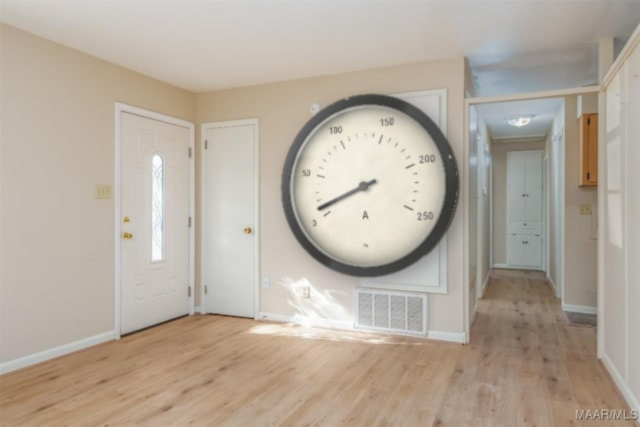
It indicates 10A
